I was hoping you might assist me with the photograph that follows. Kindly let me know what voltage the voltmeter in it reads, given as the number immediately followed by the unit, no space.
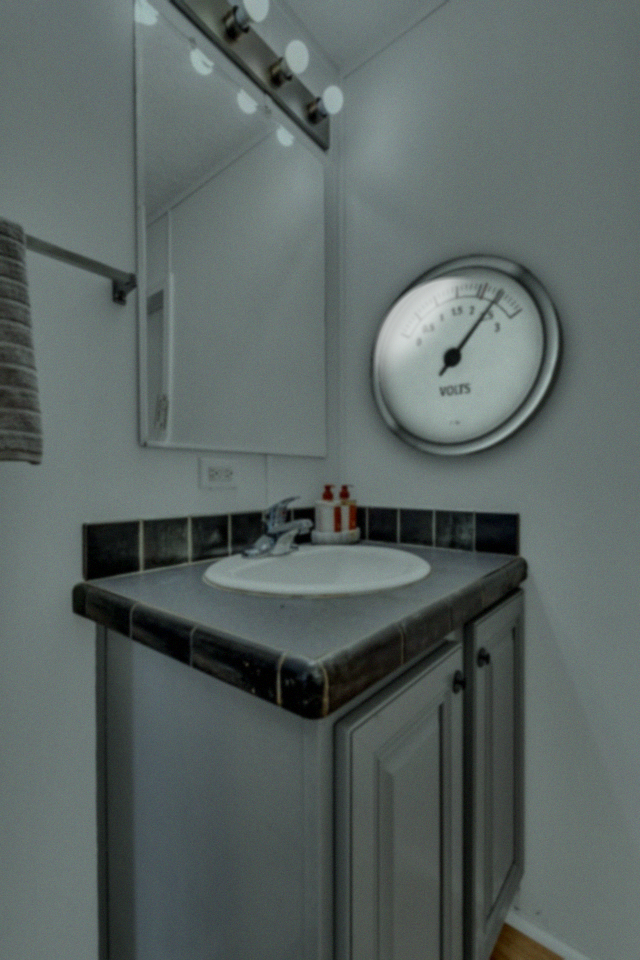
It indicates 2.5V
